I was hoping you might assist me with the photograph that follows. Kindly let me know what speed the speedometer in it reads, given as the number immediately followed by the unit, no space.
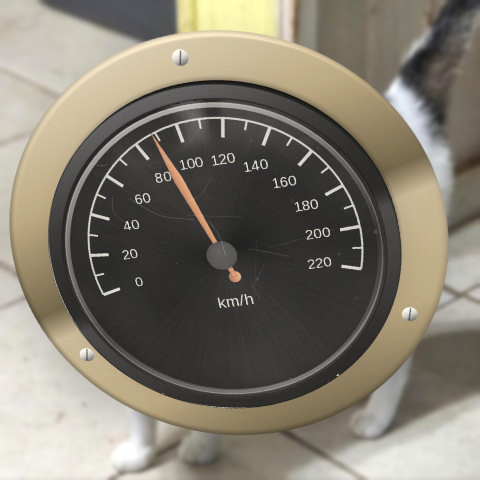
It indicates 90km/h
